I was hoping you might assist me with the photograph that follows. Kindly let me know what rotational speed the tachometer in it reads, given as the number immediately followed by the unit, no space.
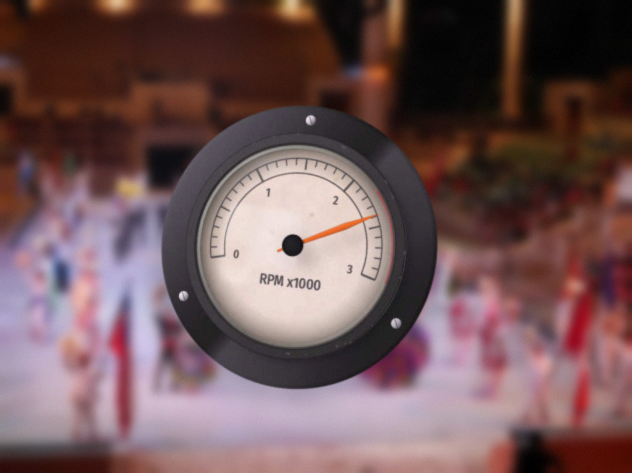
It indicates 2400rpm
